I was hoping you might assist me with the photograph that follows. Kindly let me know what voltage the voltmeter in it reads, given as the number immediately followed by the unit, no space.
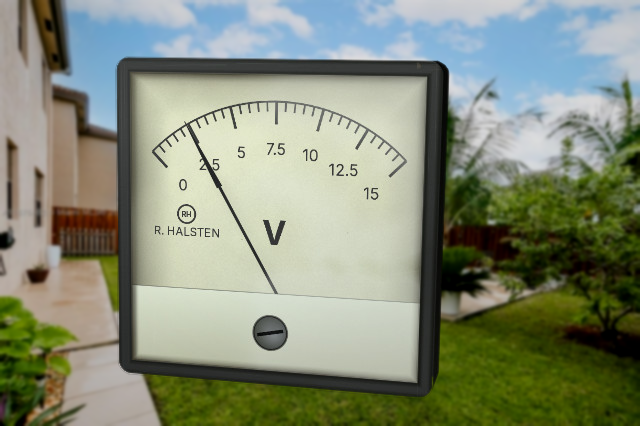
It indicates 2.5V
